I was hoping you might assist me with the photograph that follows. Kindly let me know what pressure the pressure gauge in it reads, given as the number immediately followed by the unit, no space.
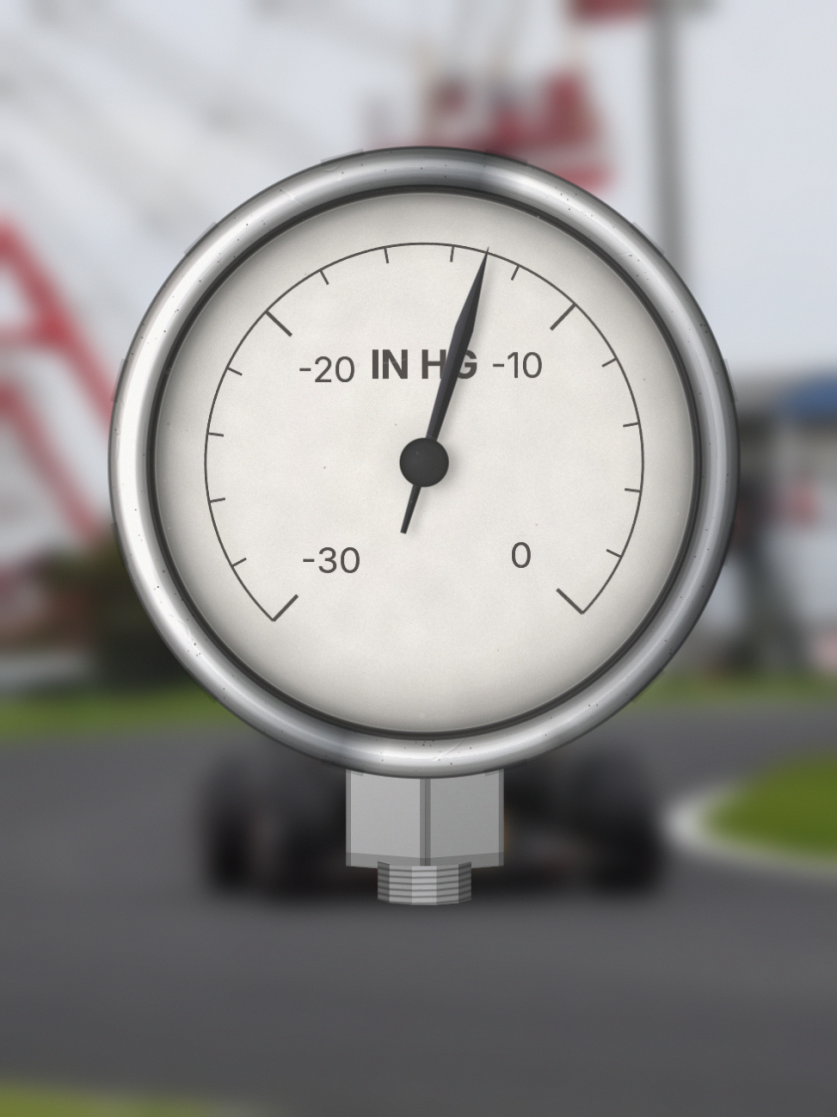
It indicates -13inHg
